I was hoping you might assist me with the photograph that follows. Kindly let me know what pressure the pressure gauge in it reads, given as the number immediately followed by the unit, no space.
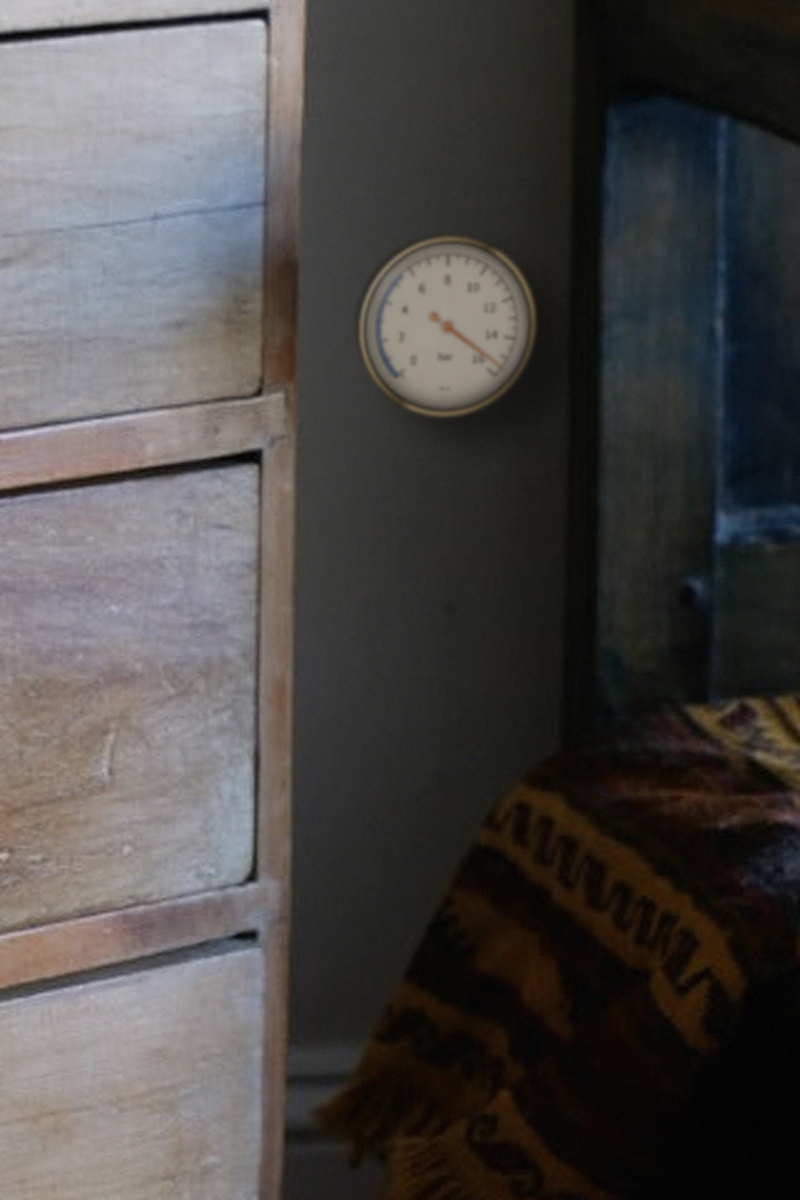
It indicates 15.5bar
